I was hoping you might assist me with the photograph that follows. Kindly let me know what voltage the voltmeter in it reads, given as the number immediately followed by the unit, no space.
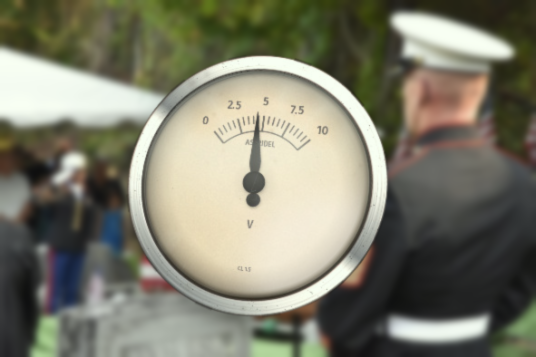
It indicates 4.5V
